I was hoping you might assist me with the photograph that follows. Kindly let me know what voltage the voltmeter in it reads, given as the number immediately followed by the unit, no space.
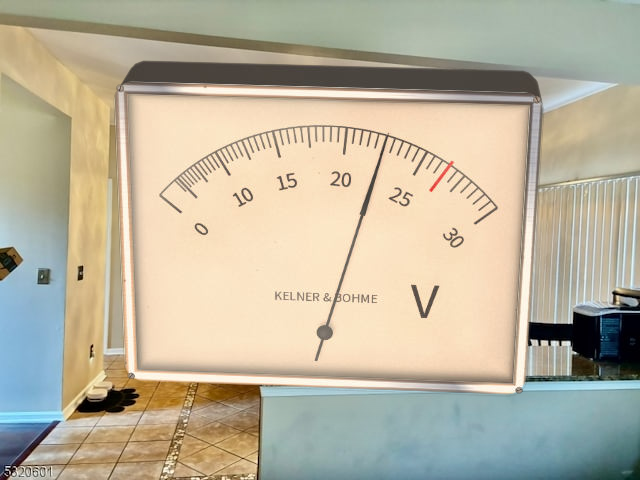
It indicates 22.5V
